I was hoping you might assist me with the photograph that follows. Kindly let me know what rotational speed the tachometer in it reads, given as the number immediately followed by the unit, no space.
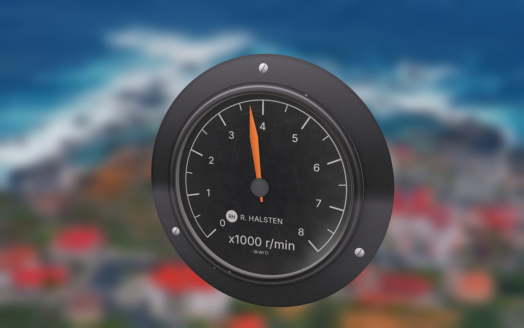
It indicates 3750rpm
